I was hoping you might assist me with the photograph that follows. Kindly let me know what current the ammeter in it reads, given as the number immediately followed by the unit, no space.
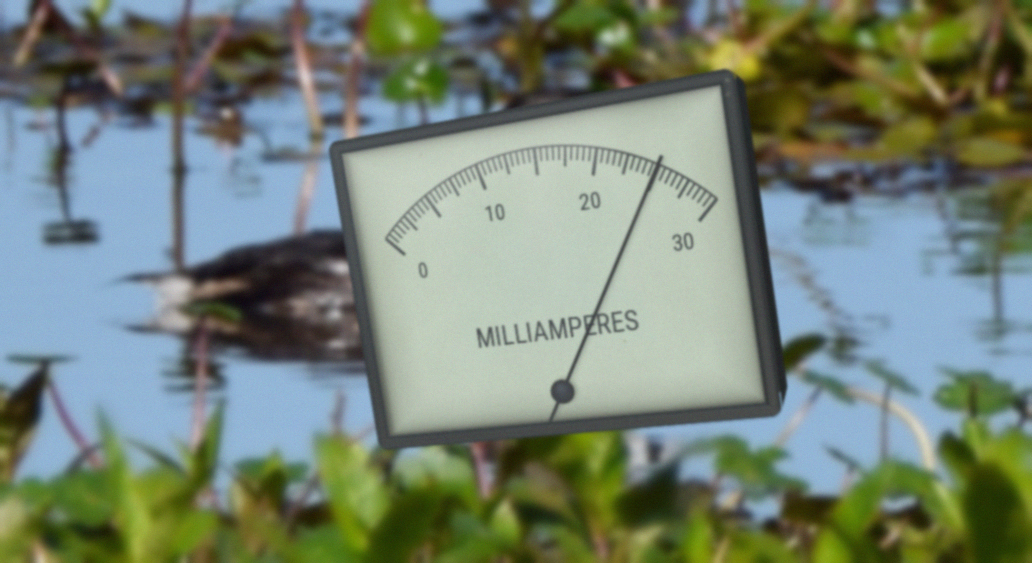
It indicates 25mA
